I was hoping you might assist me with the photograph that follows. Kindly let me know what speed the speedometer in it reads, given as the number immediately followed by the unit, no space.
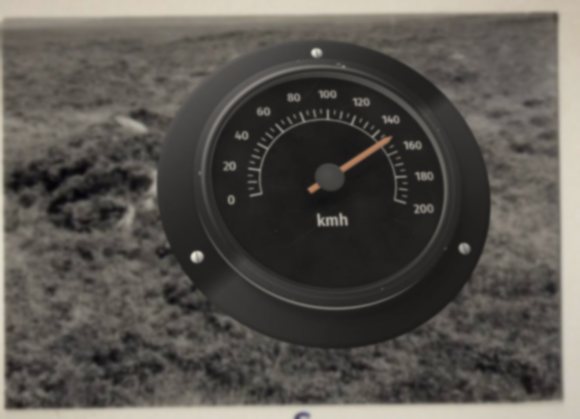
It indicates 150km/h
